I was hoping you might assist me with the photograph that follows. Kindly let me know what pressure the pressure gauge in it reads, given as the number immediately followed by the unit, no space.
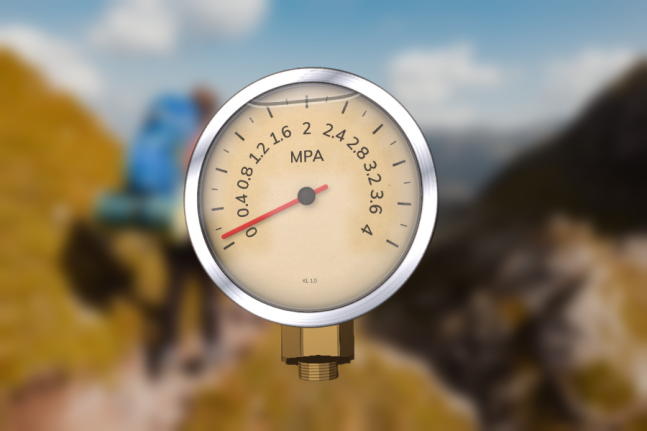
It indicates 0.1MPa
